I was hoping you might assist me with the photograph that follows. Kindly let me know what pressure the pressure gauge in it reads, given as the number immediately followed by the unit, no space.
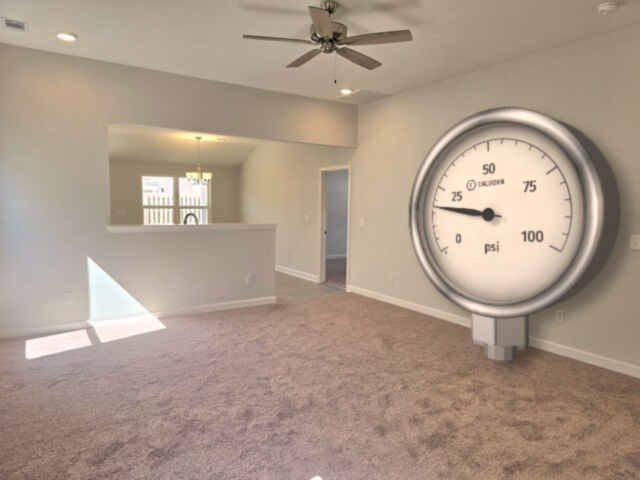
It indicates 17.5psi
